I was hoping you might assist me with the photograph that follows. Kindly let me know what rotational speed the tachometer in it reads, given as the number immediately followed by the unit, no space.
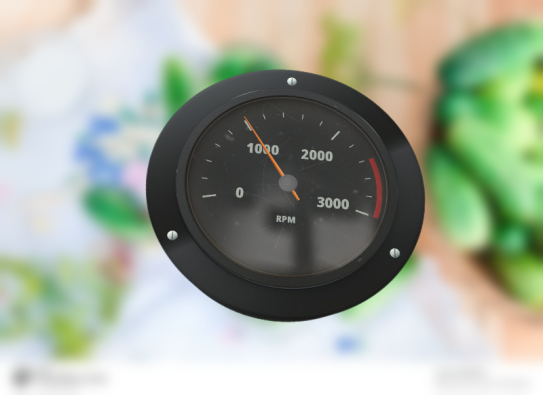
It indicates 1000rpm
